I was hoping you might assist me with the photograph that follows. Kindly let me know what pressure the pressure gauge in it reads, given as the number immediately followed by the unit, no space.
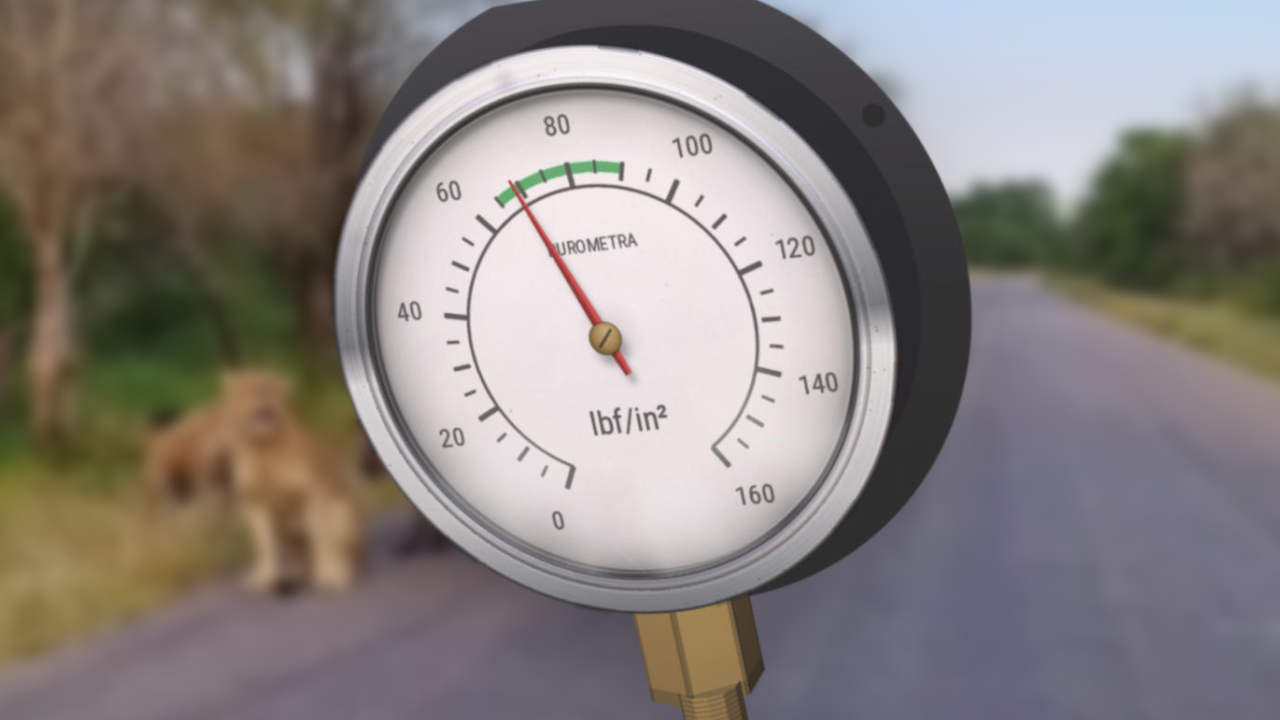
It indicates 70psi
